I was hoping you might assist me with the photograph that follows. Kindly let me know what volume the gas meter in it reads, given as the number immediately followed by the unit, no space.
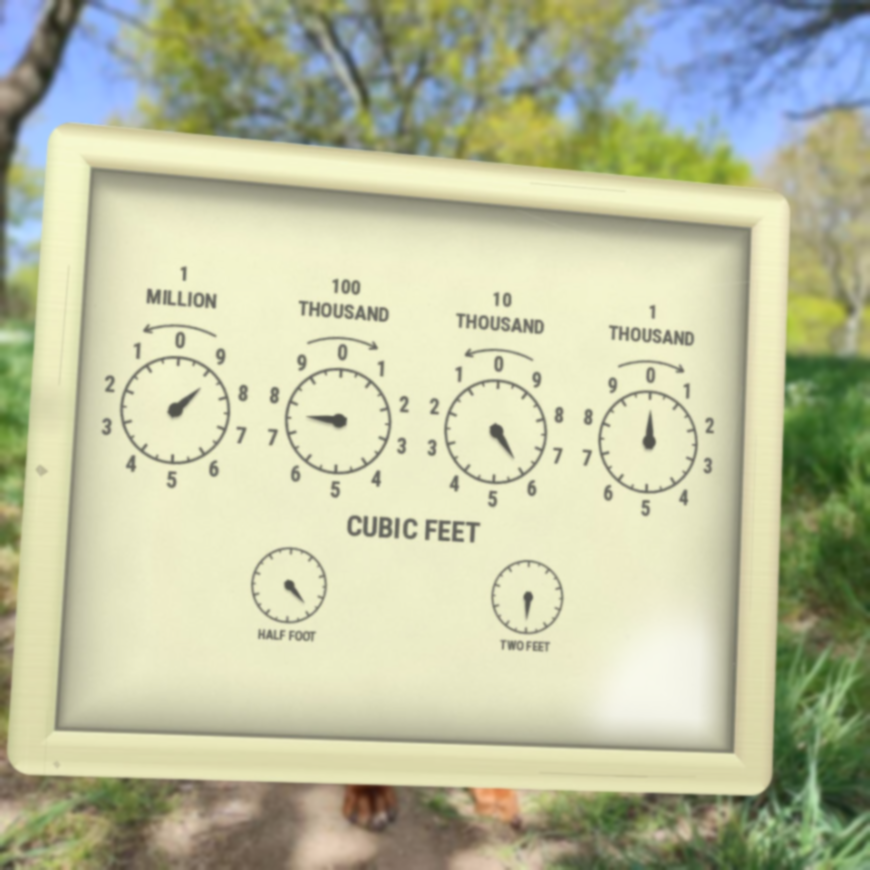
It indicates 876000ft³
